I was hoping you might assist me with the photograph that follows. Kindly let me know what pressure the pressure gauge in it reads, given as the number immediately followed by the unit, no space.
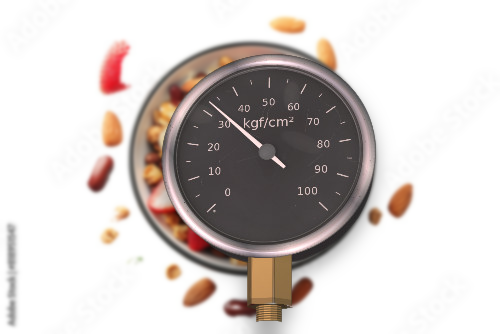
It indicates 32.5kg/cm²
